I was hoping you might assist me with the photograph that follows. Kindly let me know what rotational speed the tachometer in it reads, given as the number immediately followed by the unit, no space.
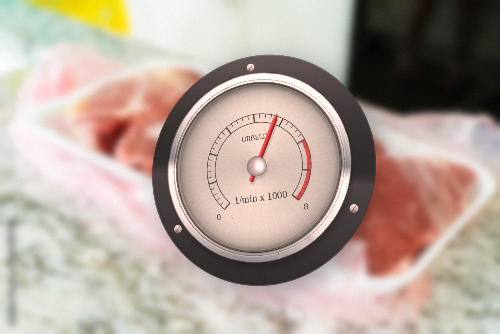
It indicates 4800rpm
